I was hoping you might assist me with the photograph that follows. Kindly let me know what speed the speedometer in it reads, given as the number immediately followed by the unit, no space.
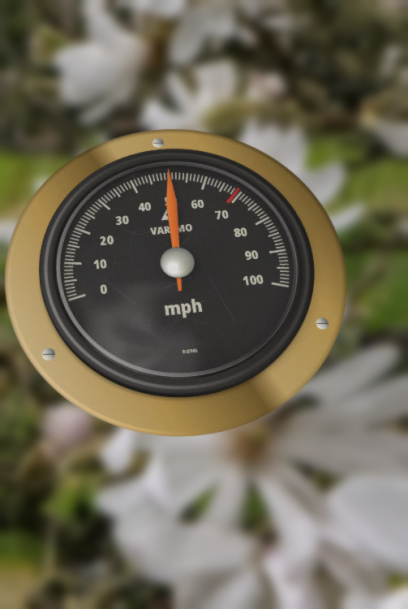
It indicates 50mph
